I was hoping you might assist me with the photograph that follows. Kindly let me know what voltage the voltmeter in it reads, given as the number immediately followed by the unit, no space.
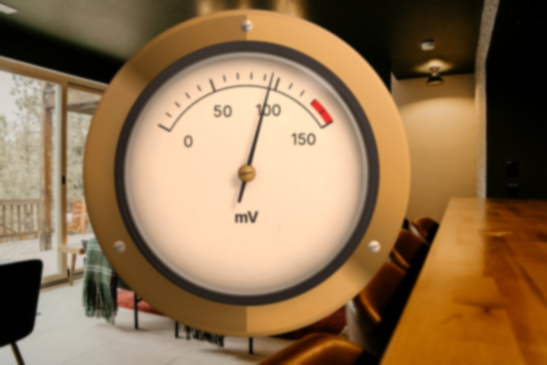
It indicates 95mV
